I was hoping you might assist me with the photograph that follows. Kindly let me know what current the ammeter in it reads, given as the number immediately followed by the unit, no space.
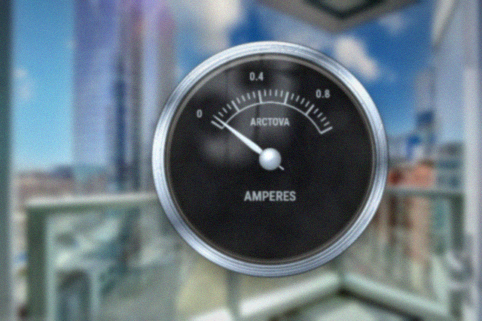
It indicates 0.04A
